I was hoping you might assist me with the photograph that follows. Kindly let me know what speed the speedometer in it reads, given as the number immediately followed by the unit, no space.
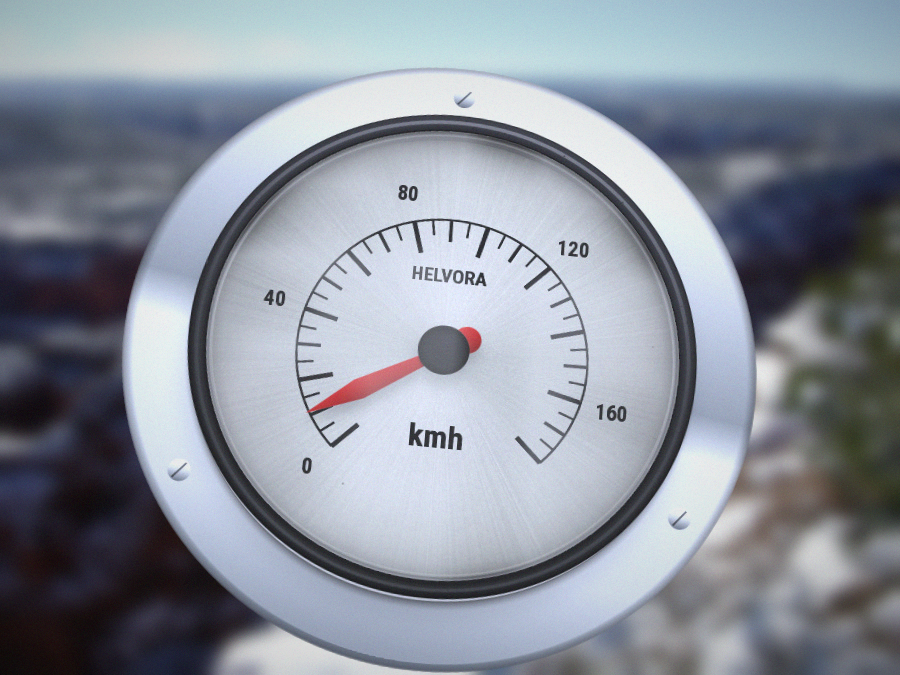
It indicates 10km/h
